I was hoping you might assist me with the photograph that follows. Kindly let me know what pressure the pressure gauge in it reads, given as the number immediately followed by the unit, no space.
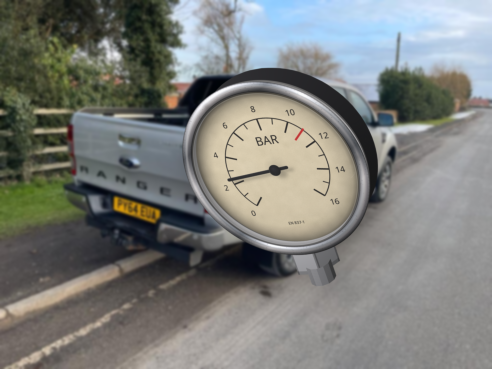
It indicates 2.5bar
